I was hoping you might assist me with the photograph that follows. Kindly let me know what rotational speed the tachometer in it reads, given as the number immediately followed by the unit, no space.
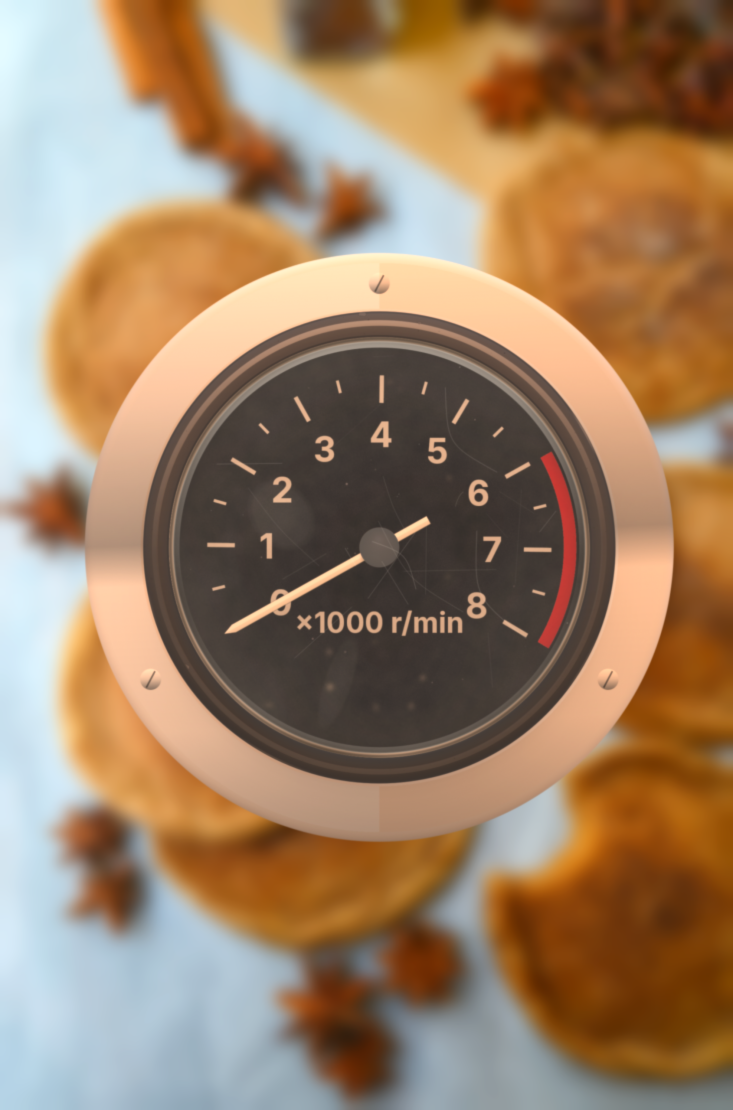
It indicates 0rpm
